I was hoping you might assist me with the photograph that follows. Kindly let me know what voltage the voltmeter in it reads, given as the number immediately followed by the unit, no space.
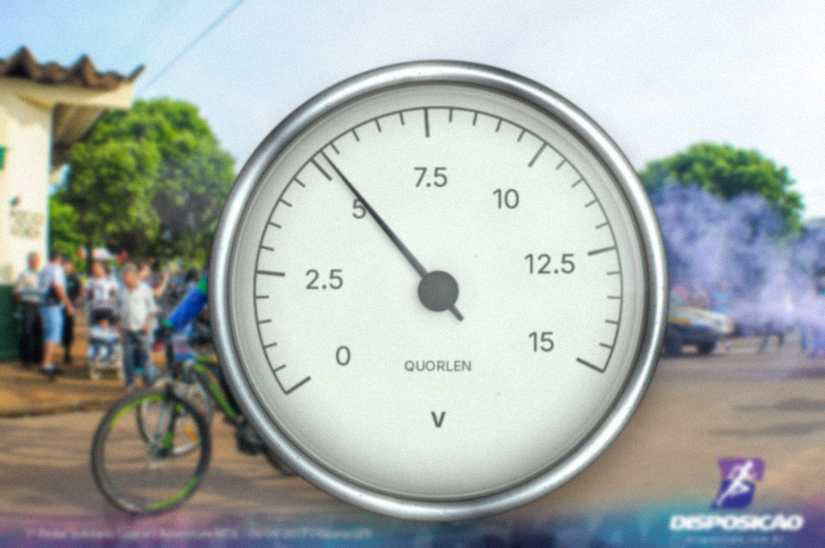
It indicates 5.25V
